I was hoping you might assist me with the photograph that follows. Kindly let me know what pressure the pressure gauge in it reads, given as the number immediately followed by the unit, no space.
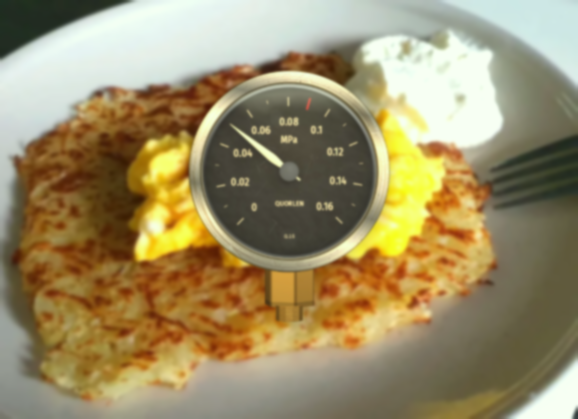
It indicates 0.05MPa
